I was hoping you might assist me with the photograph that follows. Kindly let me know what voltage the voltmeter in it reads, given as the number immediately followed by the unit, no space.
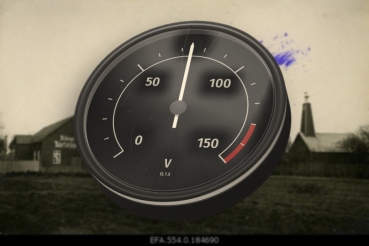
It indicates 75V
